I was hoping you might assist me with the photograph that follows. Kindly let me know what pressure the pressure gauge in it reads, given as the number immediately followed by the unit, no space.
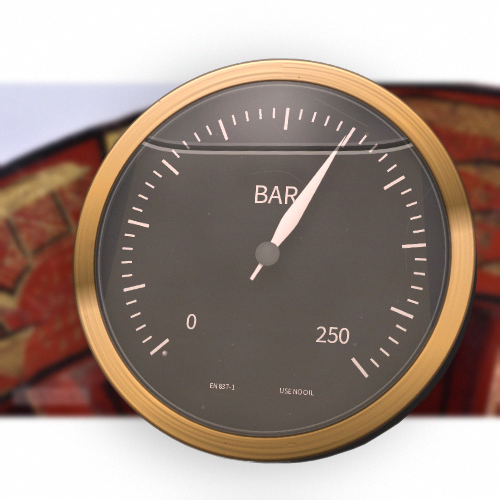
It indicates 150bar
